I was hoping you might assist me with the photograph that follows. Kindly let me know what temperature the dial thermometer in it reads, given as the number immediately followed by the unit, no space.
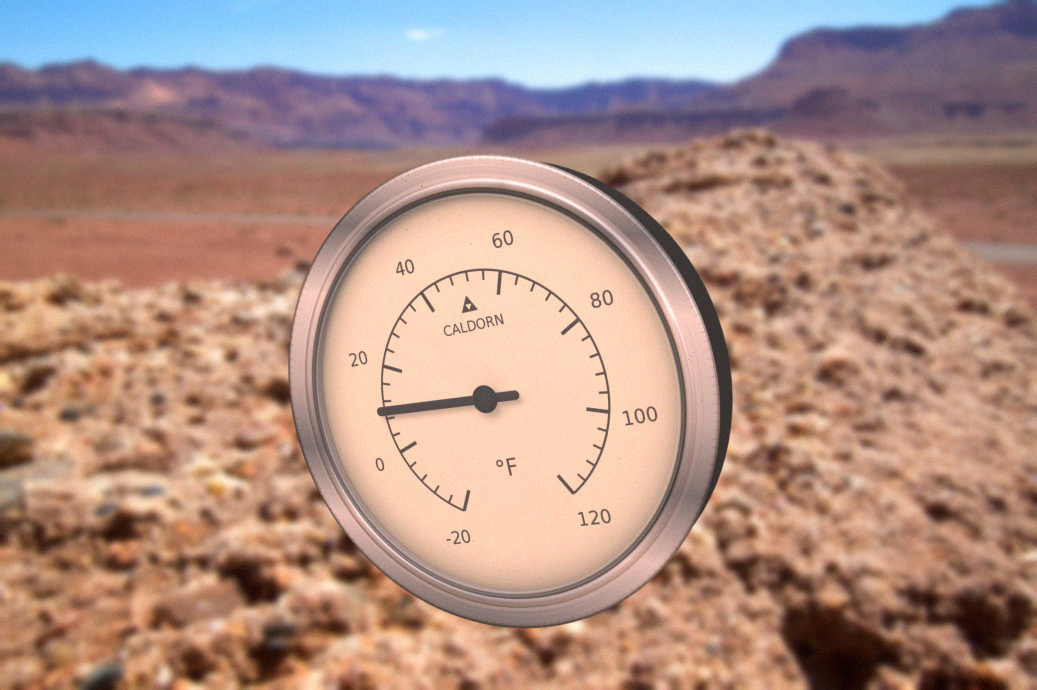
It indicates 10°F
